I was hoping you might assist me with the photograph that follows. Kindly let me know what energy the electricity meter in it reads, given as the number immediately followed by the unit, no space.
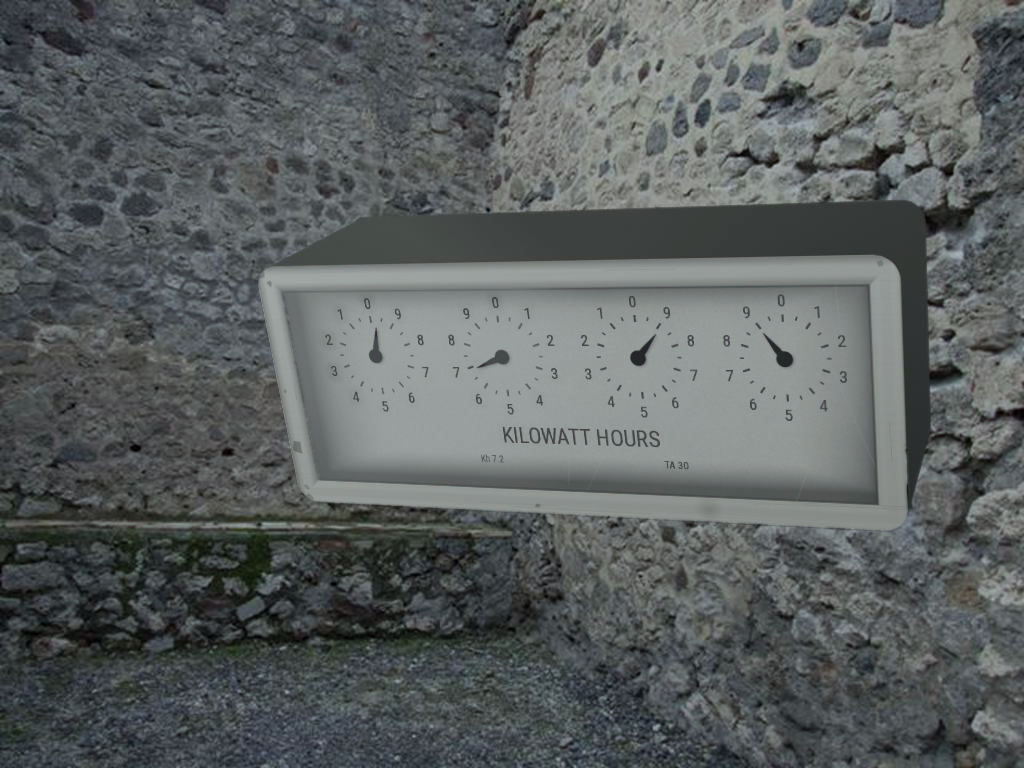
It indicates 9689kWh
